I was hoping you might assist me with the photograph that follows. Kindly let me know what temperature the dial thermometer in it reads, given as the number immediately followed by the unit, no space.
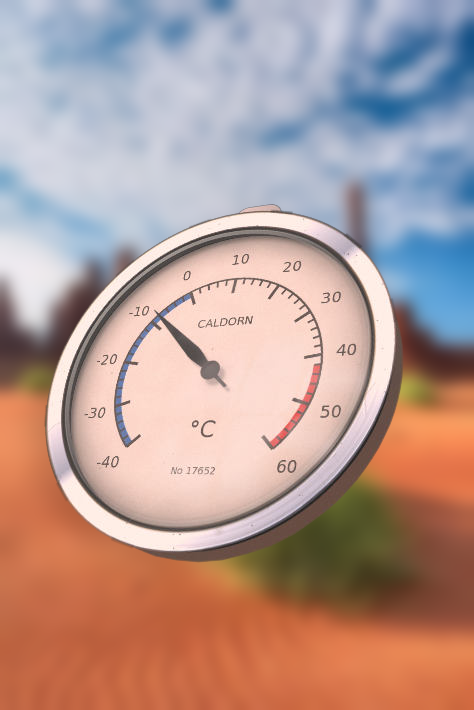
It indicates -8°C
